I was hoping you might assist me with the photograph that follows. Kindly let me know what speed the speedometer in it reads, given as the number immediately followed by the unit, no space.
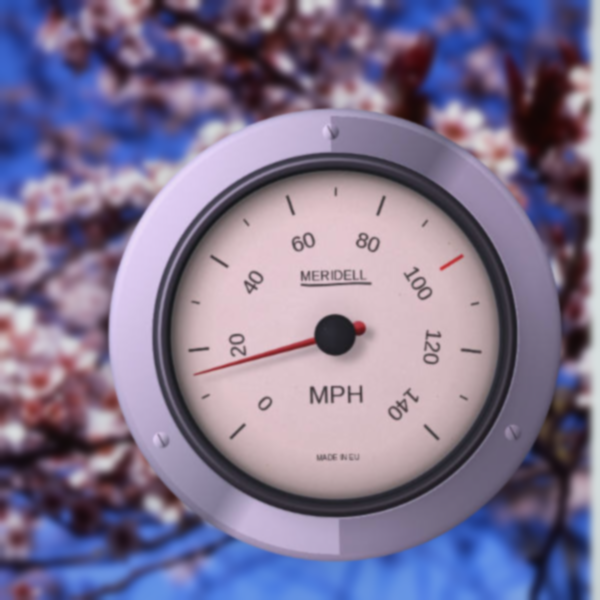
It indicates 15mph
